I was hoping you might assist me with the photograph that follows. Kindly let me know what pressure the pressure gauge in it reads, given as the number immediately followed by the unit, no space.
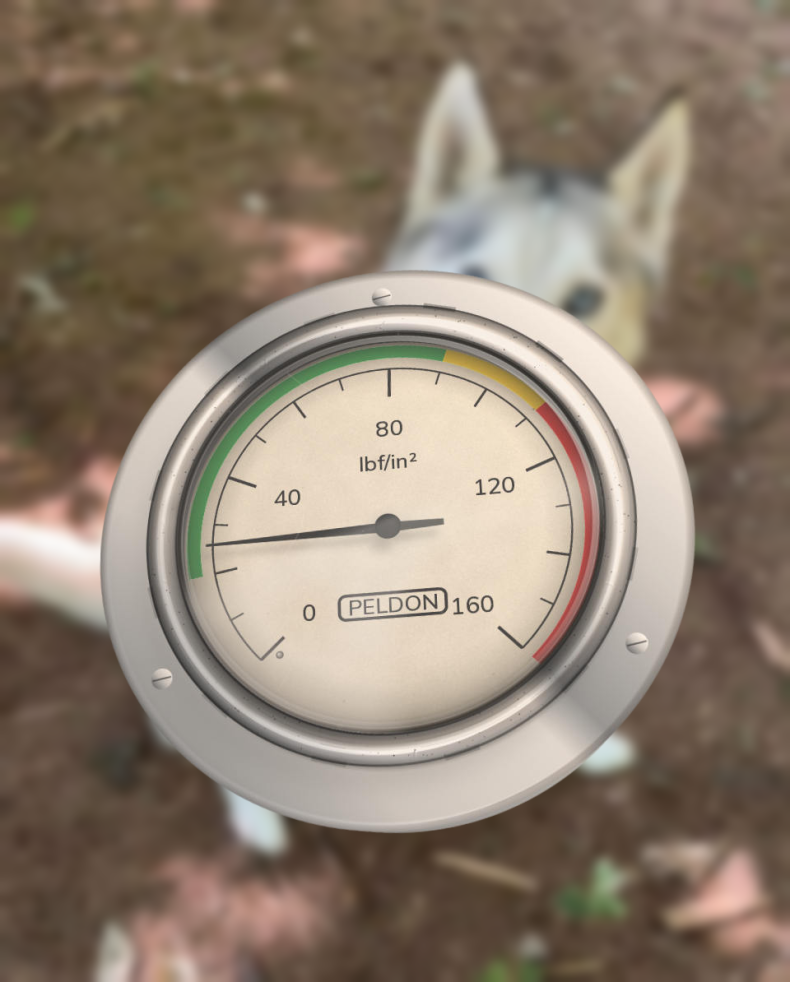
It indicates 25psi
